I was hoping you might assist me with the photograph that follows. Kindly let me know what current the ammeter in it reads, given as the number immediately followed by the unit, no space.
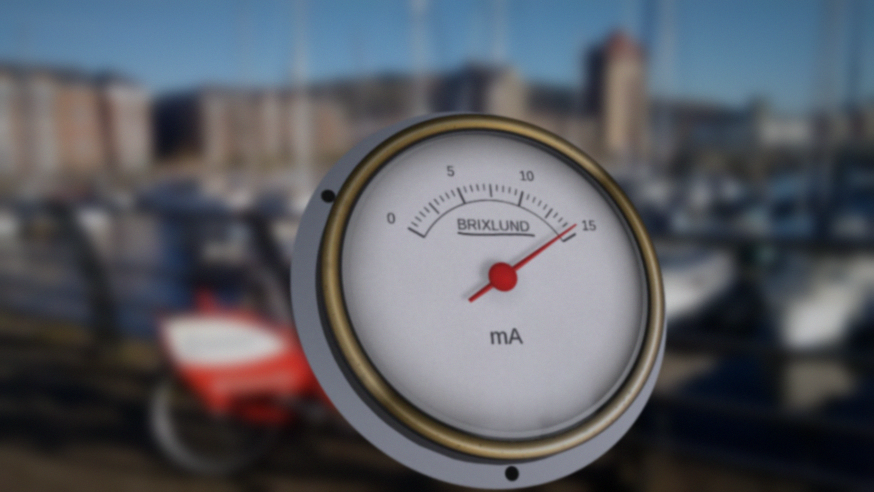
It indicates 14.5mA
